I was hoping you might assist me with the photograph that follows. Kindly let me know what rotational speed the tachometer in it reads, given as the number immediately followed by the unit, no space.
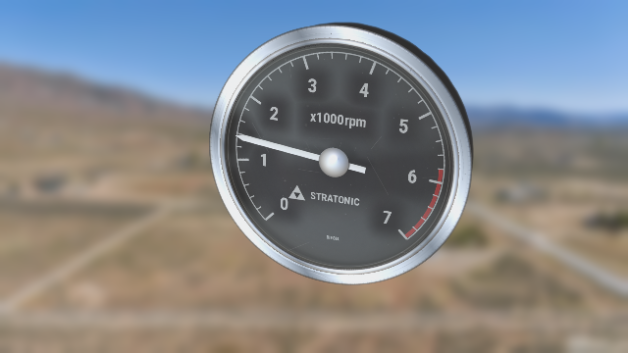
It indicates 1400rpm
